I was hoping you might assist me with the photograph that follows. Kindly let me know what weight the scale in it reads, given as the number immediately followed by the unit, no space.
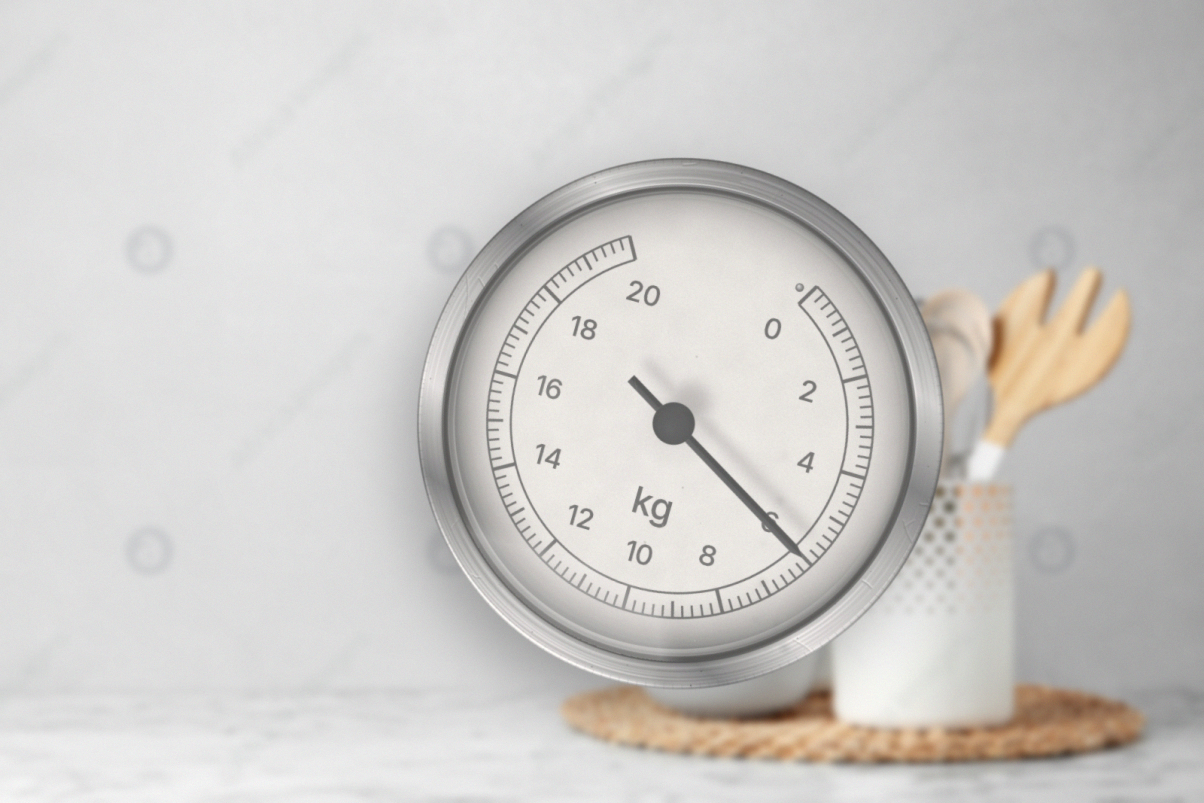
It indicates 6kg
